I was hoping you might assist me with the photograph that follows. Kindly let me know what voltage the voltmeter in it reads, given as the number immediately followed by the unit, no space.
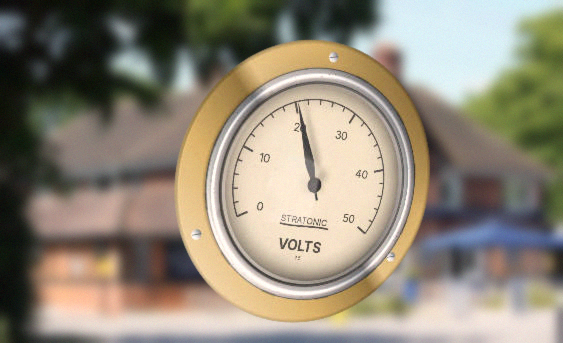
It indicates 20V
